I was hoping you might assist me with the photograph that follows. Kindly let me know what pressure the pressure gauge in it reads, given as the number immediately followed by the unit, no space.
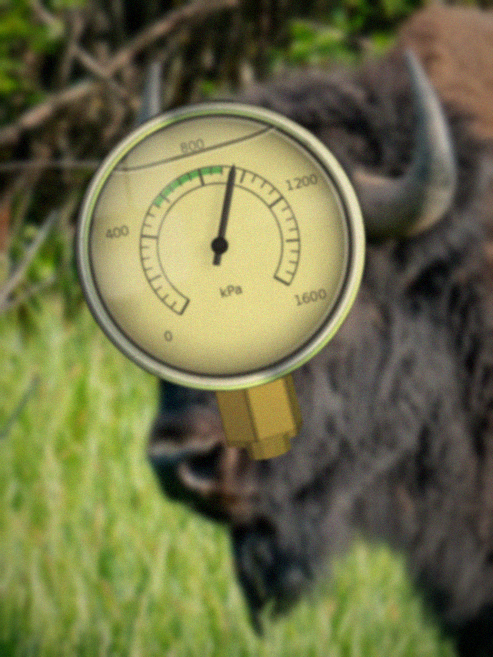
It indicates 950kPa
